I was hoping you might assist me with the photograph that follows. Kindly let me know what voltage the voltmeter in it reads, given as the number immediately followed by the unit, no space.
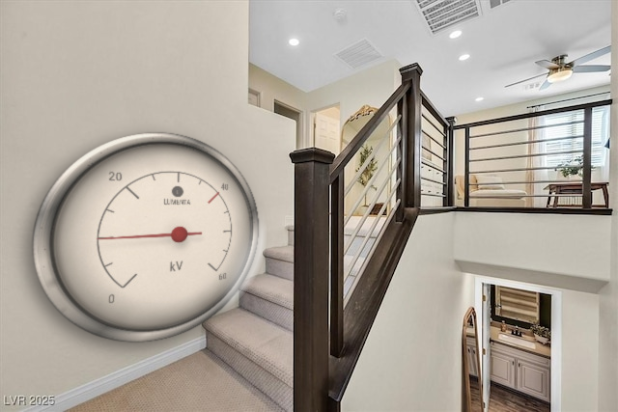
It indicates 10kV
